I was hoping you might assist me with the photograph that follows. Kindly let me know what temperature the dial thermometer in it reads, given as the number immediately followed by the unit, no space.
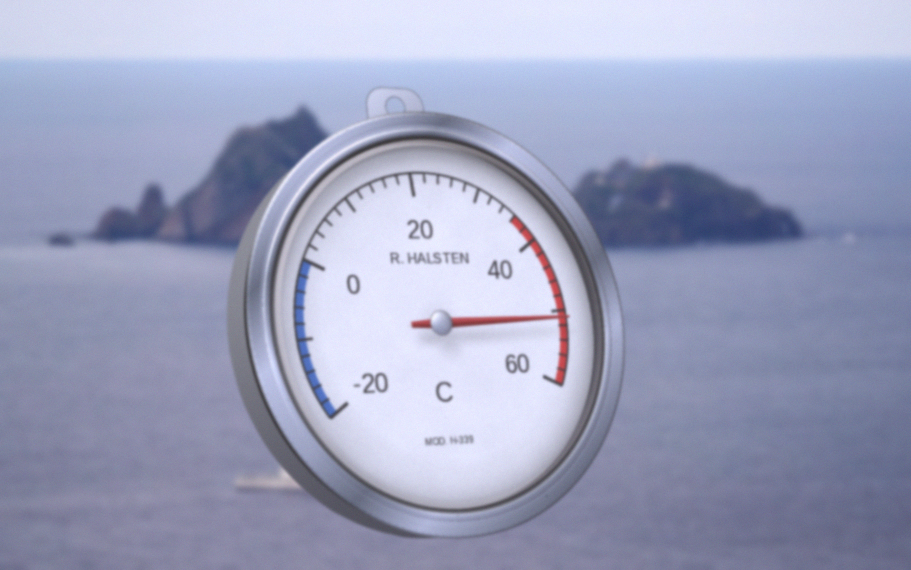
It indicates 51°C
